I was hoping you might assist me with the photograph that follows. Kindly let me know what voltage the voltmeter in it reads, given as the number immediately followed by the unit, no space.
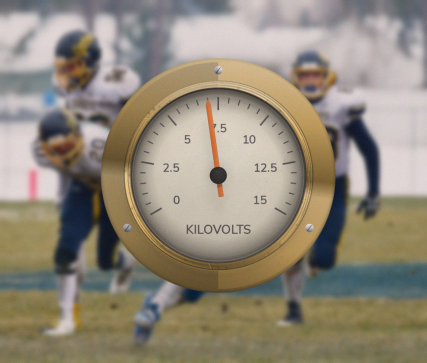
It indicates 7kV
